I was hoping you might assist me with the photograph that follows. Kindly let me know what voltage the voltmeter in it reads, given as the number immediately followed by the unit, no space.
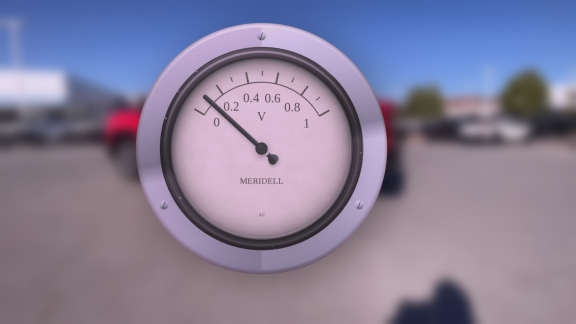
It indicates 0.1V
